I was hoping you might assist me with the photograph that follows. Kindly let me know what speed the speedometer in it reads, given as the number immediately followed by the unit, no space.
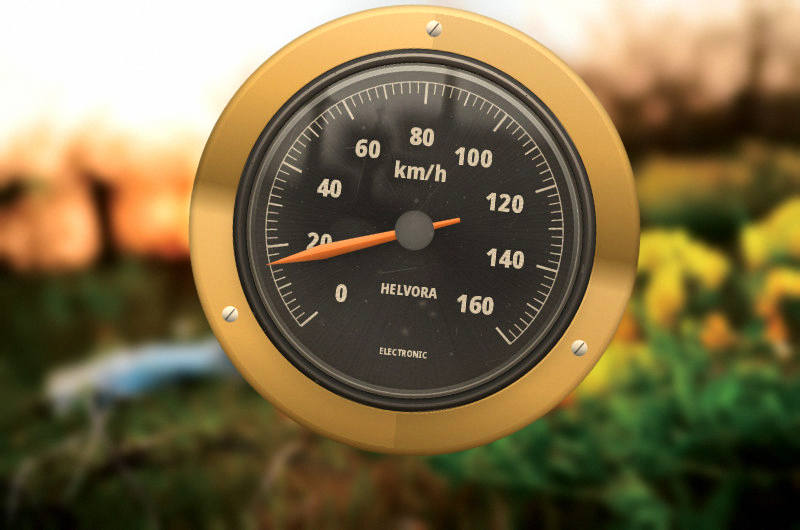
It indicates 16km/h
